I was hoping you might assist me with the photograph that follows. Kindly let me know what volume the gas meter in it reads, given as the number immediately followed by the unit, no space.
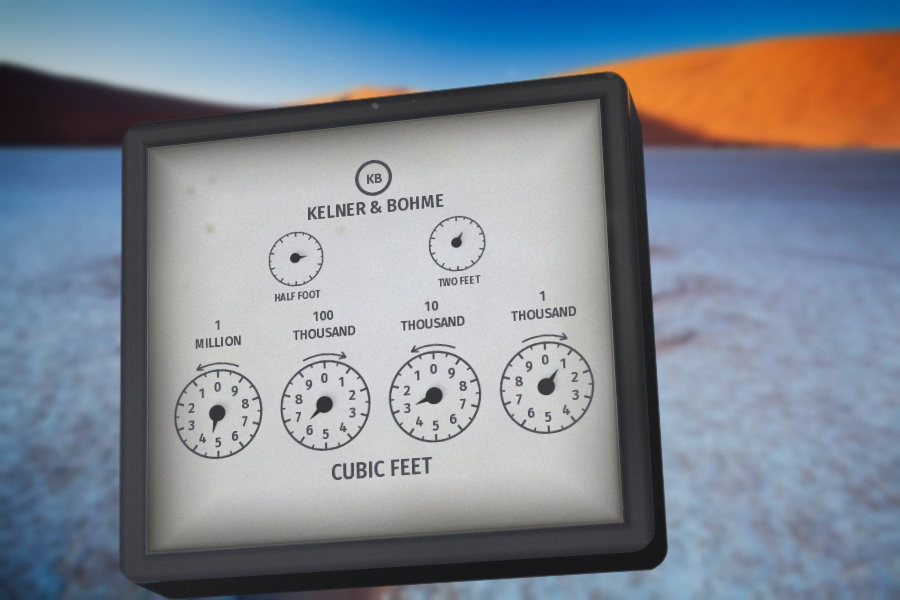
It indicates 463100ft³
